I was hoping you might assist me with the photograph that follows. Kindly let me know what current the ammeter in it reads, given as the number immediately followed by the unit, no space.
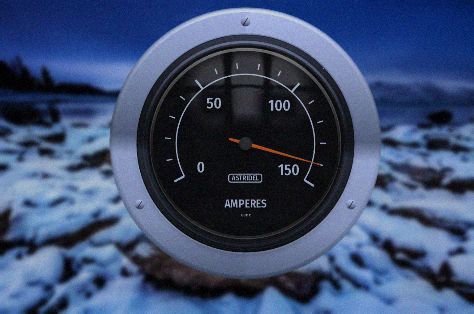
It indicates 140A
